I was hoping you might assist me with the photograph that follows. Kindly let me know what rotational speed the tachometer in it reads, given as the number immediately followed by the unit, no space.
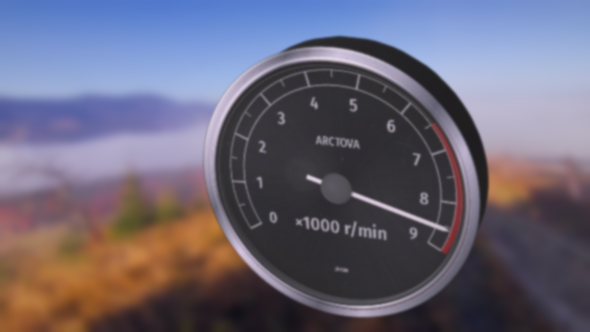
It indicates 8500rpm
